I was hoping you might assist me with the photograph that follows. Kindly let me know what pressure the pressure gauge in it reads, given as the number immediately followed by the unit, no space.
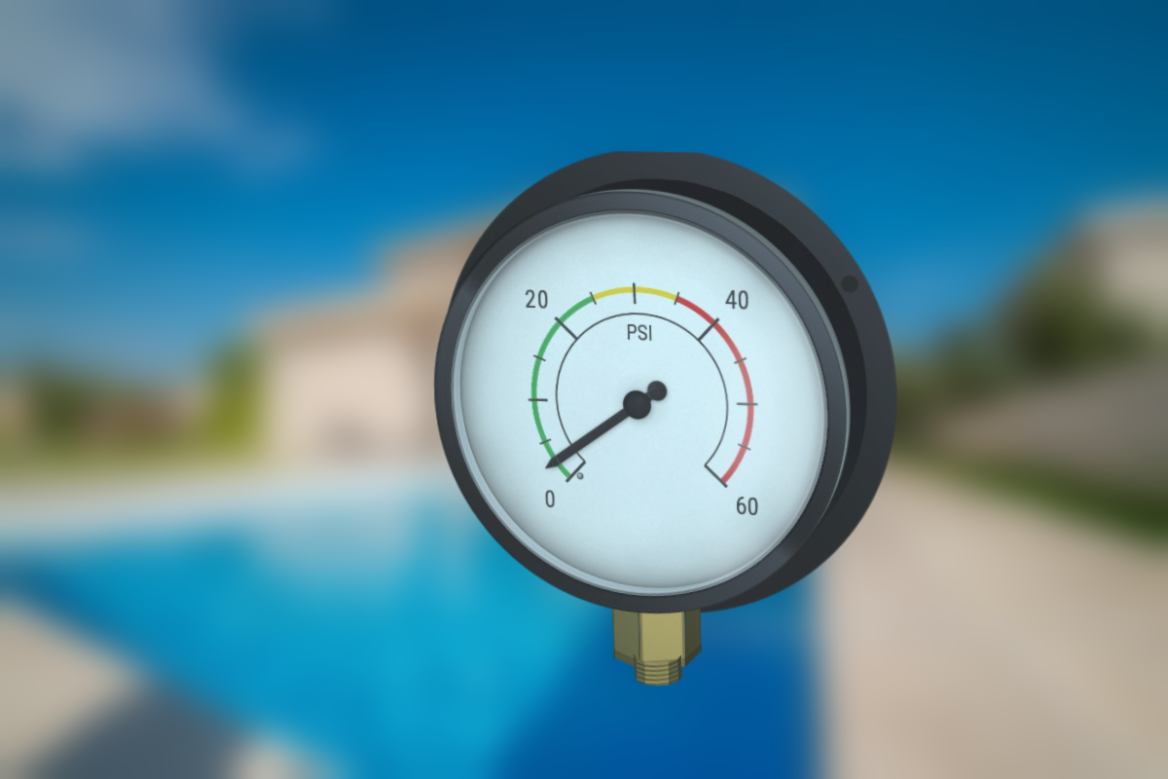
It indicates 2.5psi
